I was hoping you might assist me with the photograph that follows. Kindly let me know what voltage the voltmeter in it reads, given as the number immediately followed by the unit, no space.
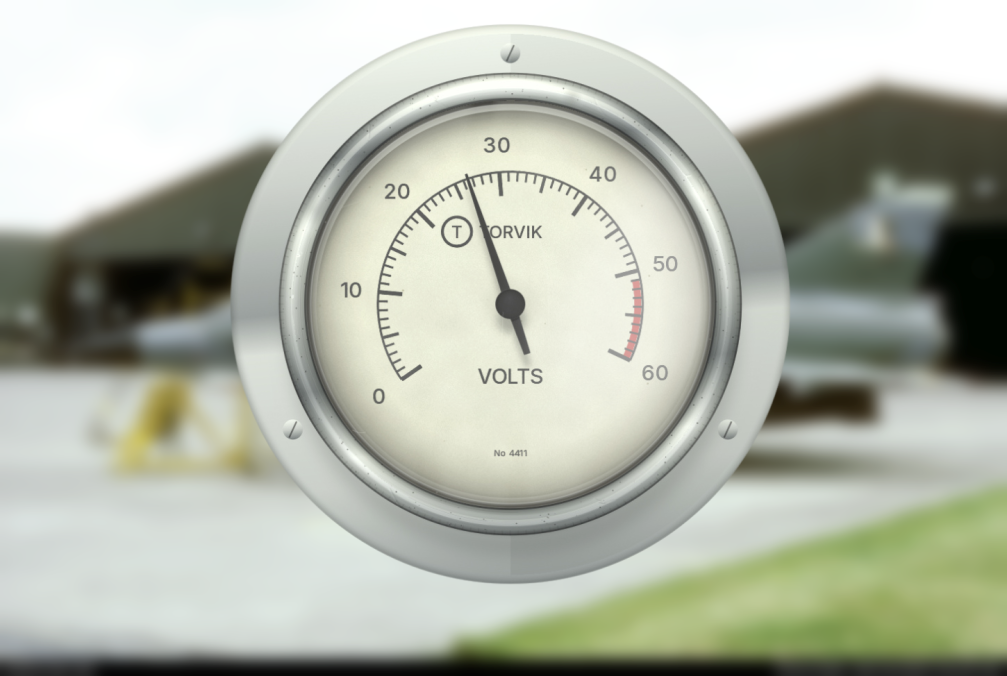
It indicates 26.5V
